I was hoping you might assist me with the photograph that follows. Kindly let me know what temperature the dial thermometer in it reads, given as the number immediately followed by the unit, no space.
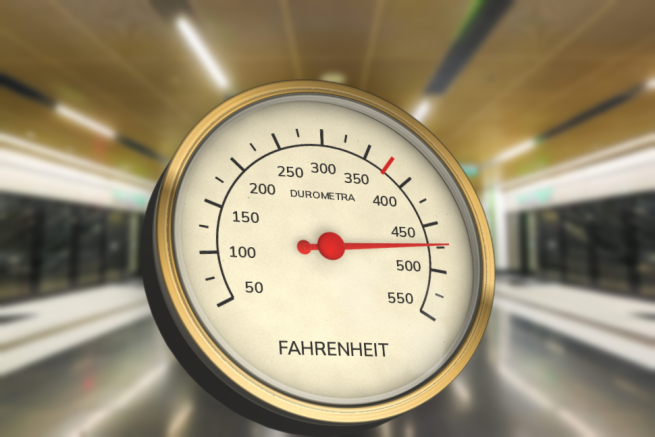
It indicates 475°F
